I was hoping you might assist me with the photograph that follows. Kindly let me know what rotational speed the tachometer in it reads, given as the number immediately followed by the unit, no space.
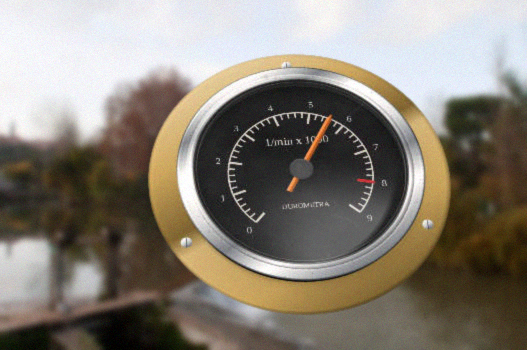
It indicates 5600rpm
